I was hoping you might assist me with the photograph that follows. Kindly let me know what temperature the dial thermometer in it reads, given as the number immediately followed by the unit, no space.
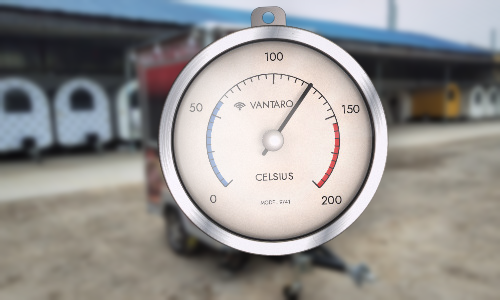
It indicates 125°C
